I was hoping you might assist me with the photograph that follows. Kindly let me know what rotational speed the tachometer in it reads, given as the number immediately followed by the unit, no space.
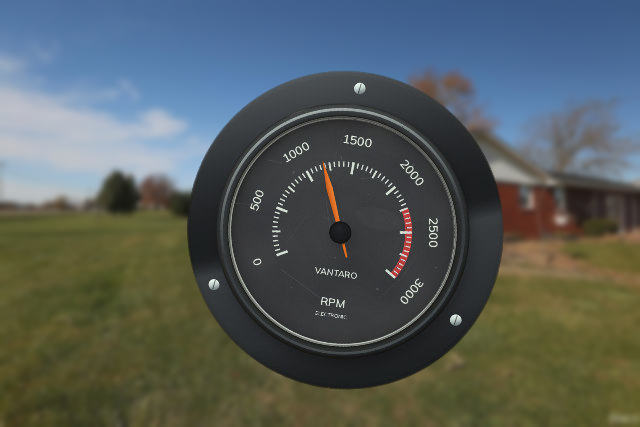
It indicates 1200rpm
